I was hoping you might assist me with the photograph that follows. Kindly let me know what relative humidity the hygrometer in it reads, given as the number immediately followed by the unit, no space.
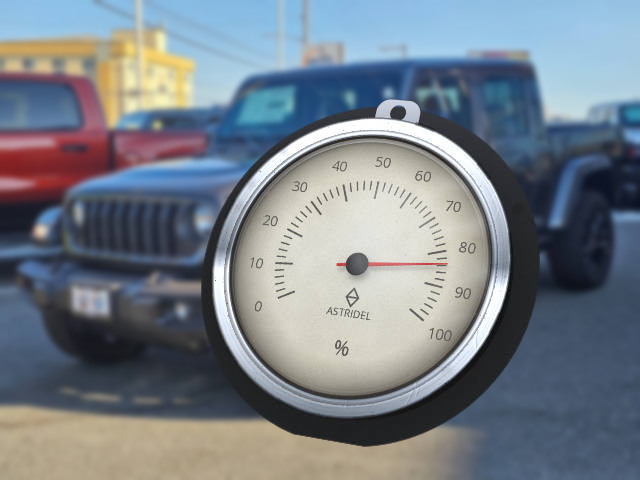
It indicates 84%
